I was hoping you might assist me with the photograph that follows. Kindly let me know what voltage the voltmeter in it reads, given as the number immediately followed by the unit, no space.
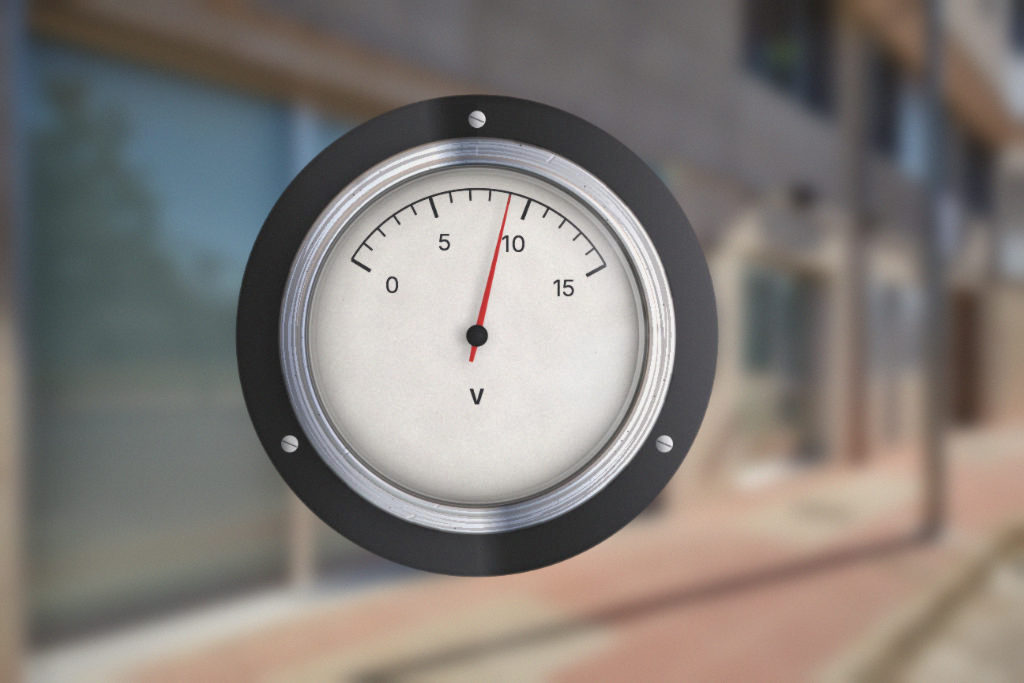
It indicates 9V
